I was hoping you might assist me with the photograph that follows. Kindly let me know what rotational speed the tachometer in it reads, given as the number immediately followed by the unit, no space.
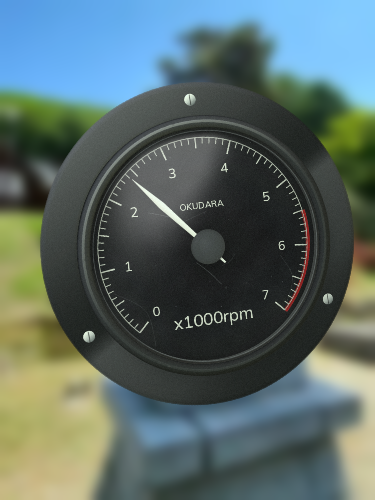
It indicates 2400rpm
